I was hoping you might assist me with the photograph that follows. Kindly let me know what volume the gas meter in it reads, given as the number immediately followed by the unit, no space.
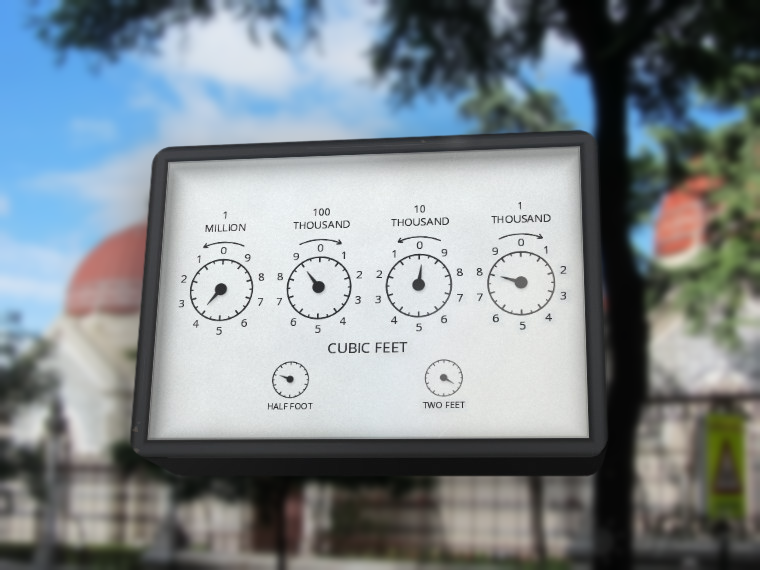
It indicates 389800ft³
